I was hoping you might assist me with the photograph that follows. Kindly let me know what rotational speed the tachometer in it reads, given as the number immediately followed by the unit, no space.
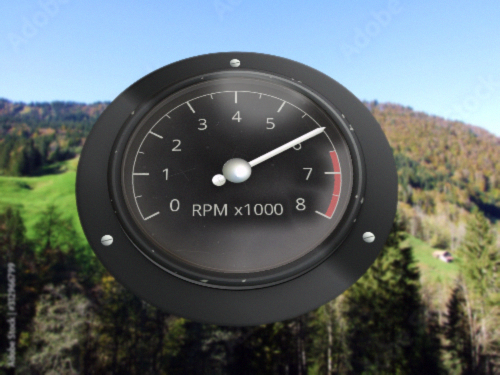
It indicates 6000rpm
